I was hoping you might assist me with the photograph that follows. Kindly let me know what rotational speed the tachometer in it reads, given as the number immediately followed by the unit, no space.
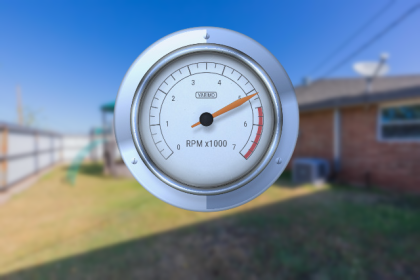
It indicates 5125rpm
